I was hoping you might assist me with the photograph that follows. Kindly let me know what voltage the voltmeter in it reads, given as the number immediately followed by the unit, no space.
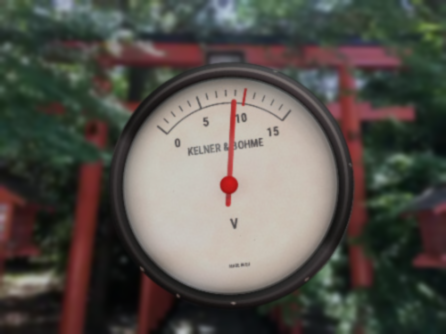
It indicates 9V
